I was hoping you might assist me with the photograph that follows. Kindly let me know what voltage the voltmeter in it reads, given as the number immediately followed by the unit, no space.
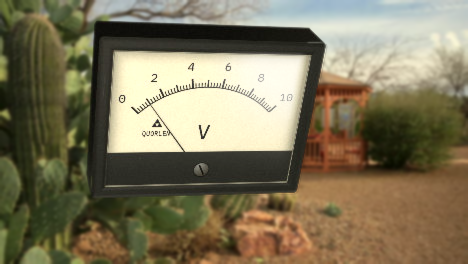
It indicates 1V
